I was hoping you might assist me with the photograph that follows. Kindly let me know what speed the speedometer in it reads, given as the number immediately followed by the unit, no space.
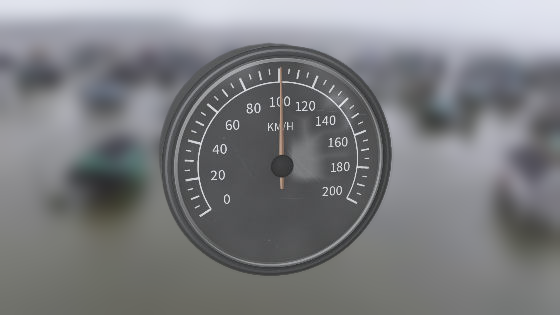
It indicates 100km/h
